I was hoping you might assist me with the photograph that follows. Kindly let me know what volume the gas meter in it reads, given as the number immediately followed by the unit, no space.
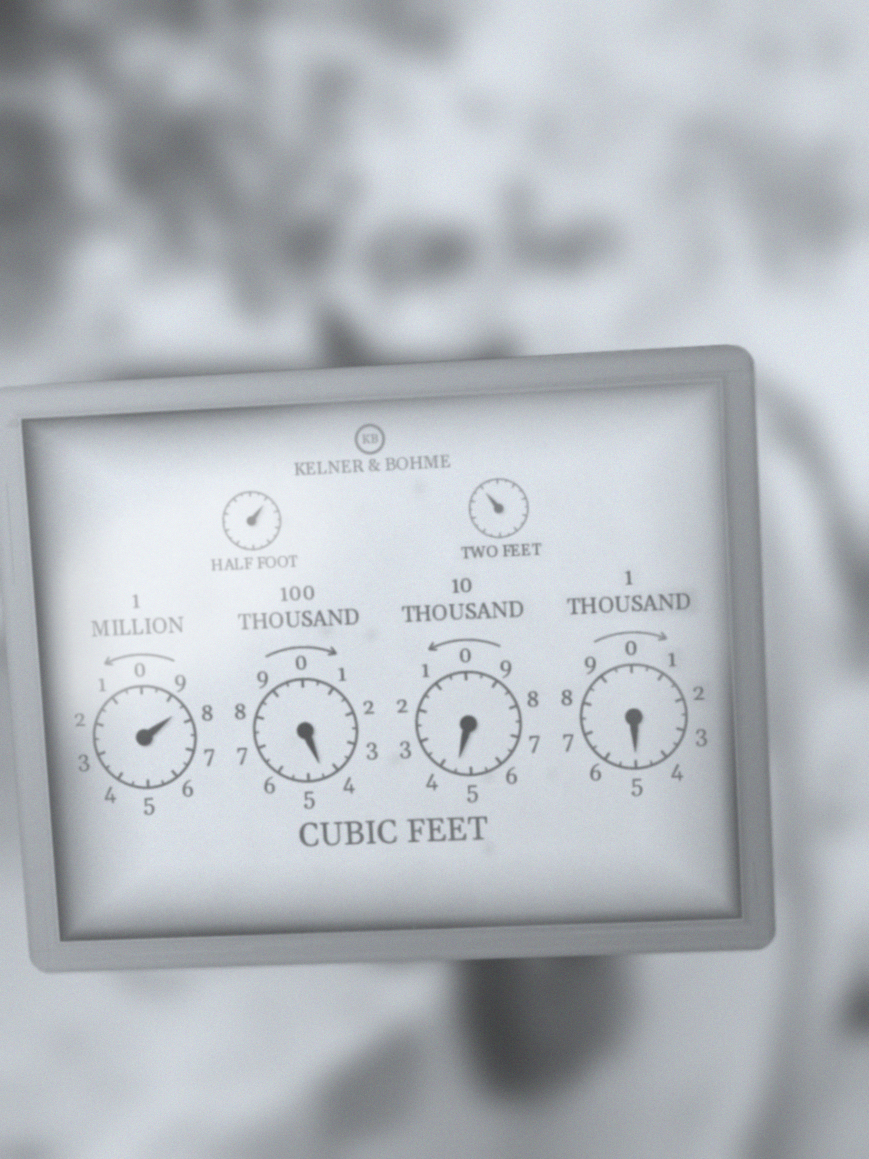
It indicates 844500ft³
